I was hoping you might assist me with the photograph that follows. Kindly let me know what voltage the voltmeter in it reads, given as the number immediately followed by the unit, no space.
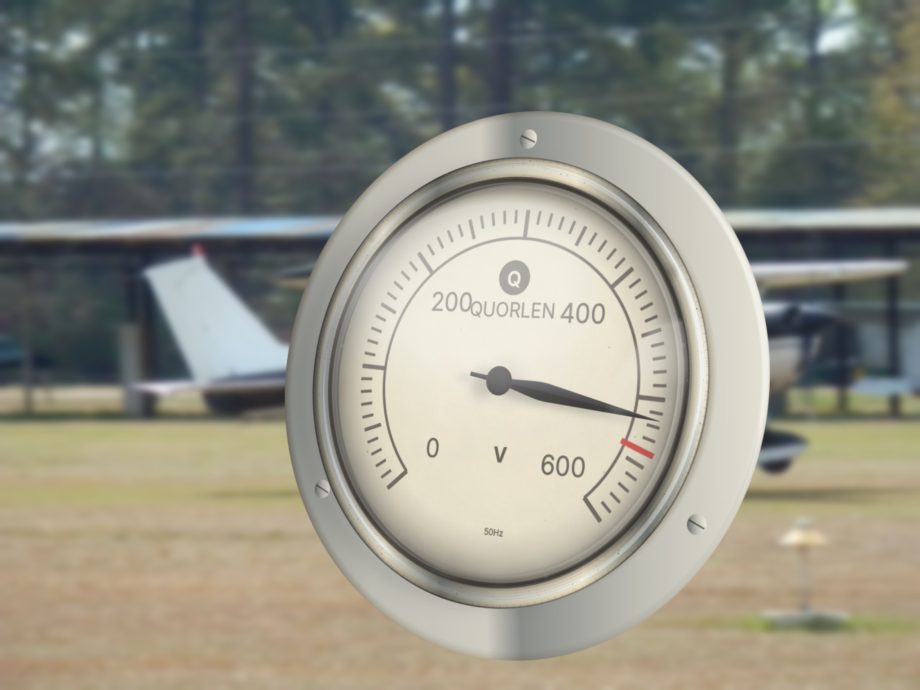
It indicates 515V
